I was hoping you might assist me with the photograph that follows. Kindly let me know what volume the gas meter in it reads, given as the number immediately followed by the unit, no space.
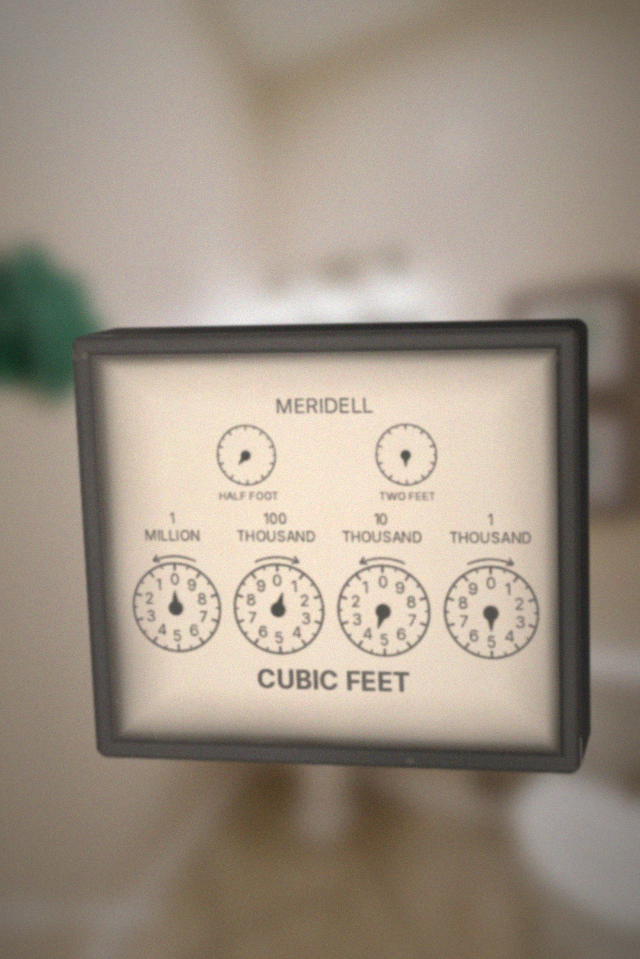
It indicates 4500ft³
